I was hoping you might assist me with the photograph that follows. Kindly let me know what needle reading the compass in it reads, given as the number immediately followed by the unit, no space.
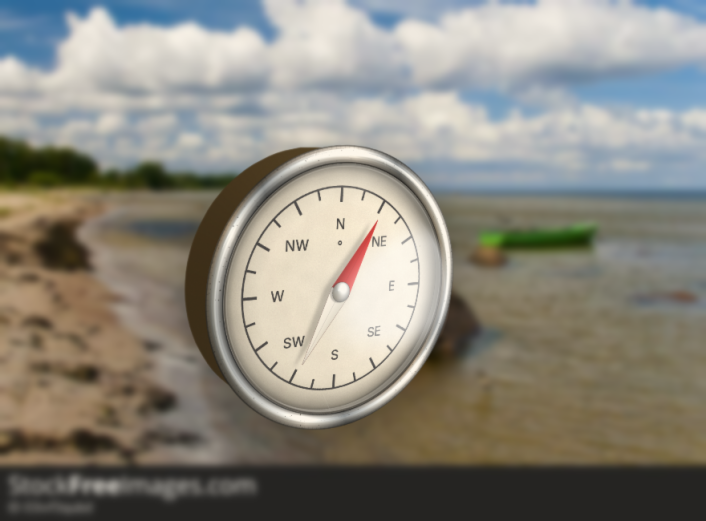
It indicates 30°
